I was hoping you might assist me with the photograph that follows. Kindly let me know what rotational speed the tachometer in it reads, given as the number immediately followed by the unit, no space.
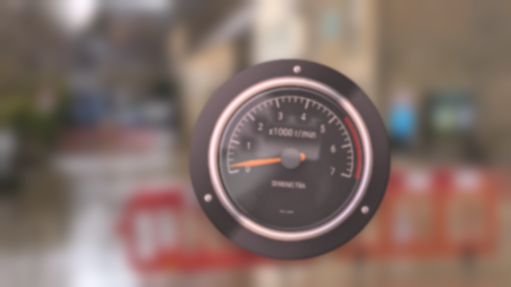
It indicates 200rpm
